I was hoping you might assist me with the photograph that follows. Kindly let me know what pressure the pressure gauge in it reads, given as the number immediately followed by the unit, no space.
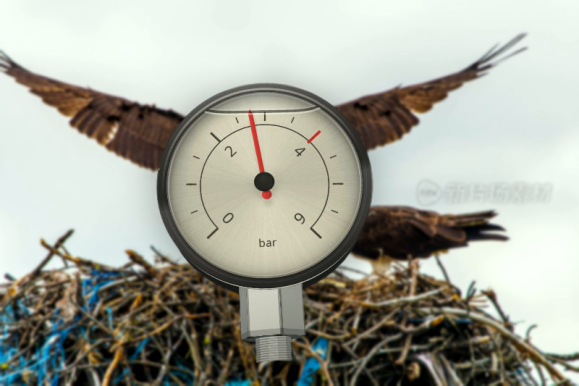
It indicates 2.75bar
